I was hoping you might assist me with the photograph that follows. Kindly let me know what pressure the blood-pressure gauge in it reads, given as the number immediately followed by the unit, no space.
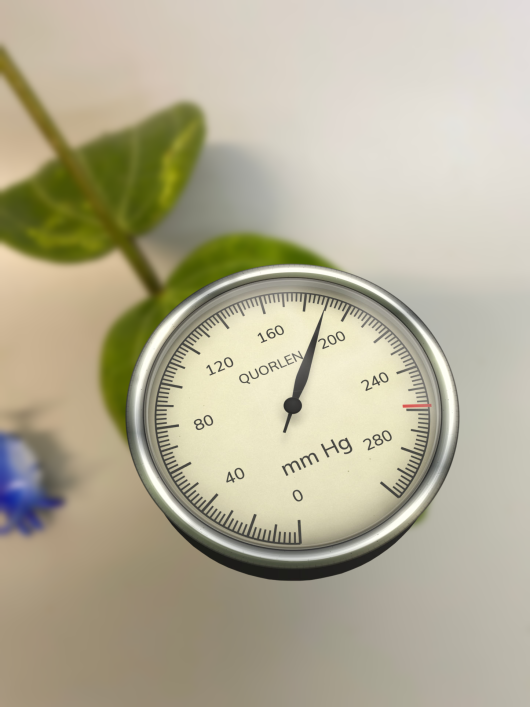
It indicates 190mmHg
